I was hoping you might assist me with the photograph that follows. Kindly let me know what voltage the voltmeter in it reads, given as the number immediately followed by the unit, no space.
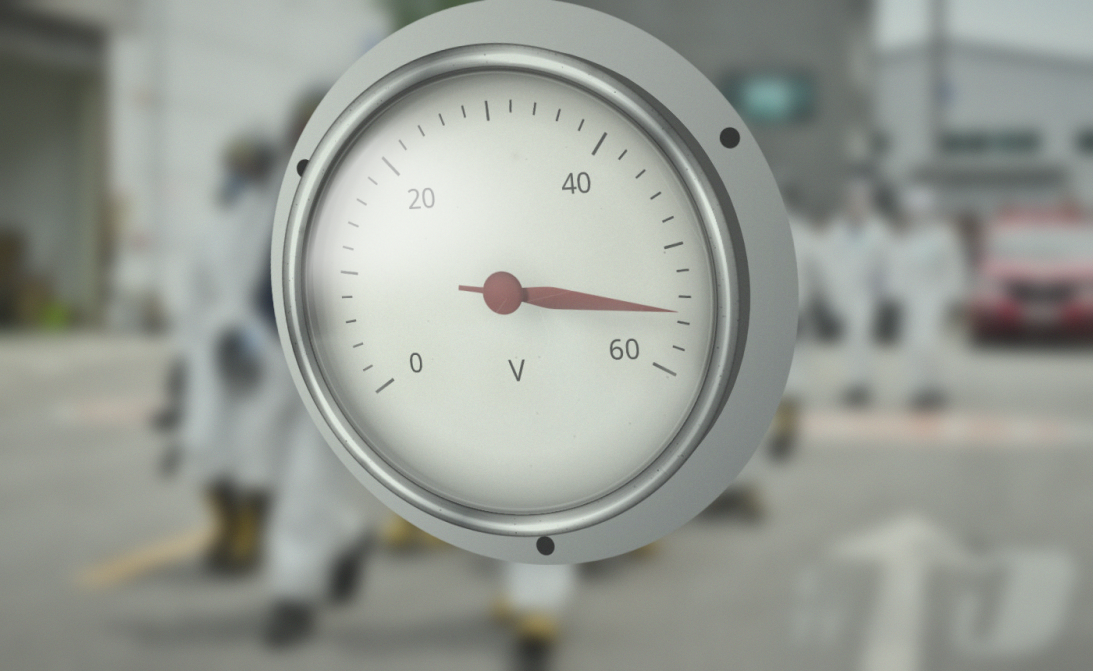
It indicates 55V
